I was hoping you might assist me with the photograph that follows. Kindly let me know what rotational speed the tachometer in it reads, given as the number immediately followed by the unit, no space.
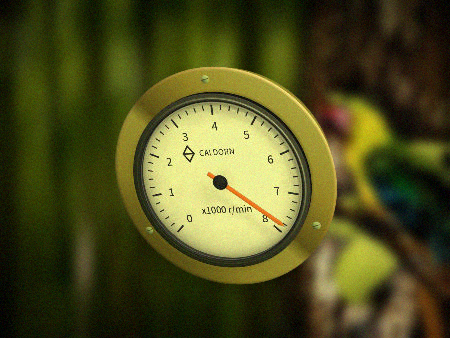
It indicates 7800rpm
